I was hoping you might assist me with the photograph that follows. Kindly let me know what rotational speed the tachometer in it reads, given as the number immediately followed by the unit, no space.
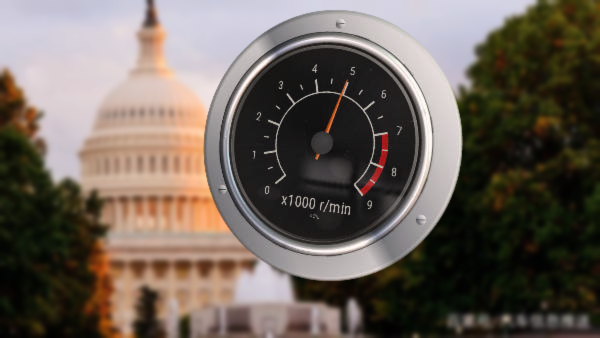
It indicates 5000rpm
